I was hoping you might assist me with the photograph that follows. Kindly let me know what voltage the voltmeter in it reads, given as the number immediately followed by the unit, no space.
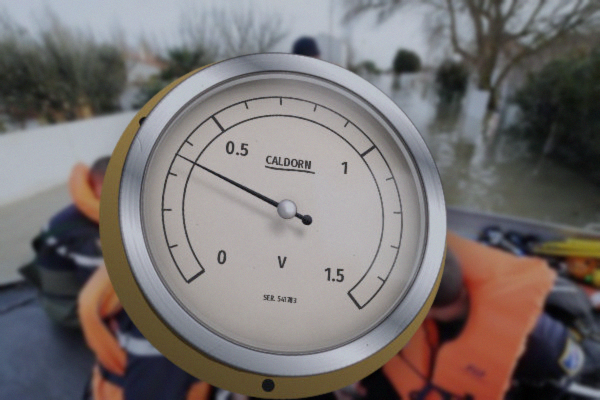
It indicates 0.35V
